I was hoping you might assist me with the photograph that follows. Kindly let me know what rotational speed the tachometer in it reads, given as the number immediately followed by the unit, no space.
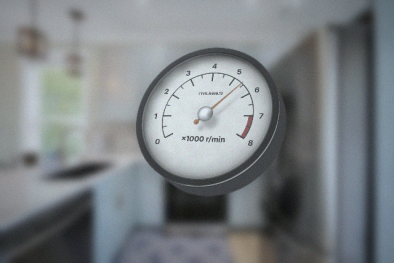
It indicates 5500rpm
